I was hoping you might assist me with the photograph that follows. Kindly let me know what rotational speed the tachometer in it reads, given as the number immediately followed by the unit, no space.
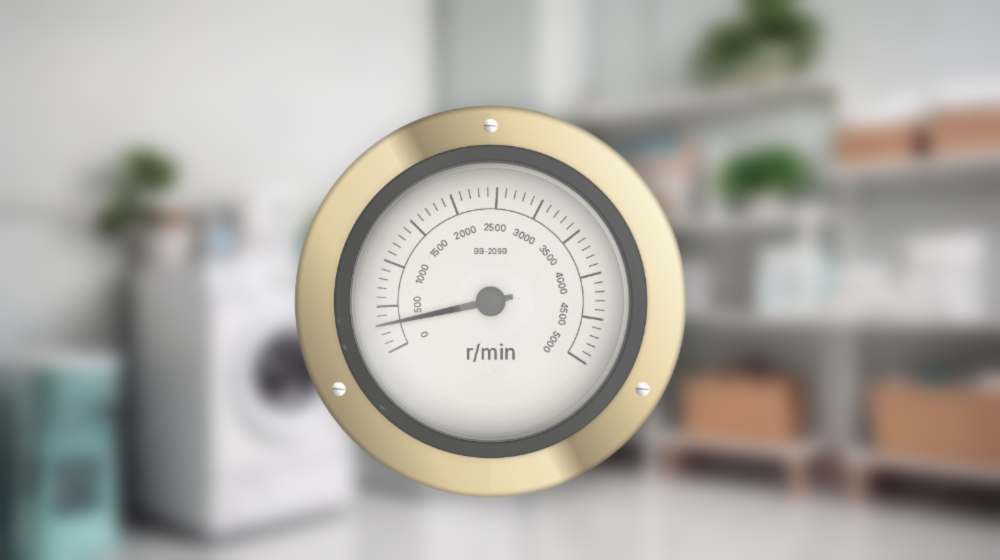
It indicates 300rpm
